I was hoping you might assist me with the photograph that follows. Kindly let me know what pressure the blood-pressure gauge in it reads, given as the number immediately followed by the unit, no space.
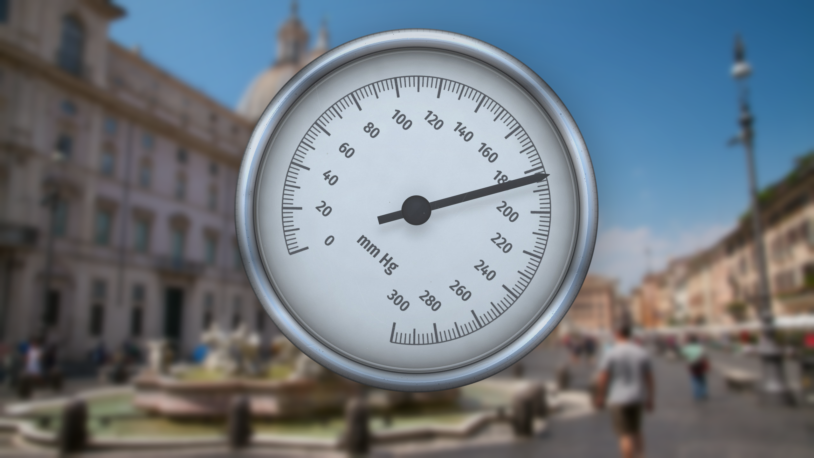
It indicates 184mmHg
